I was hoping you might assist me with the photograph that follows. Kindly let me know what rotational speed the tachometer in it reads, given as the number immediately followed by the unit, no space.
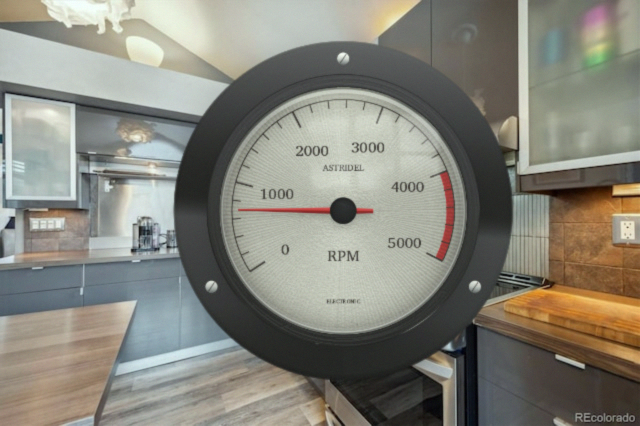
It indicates 700rpm
